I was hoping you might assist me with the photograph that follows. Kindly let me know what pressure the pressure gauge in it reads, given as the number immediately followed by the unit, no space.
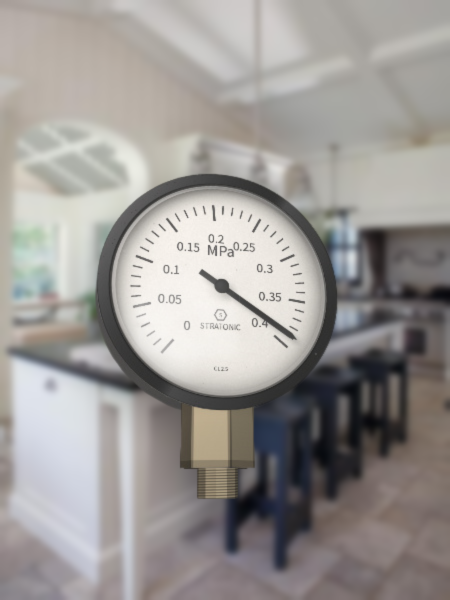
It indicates 0.39MPa
